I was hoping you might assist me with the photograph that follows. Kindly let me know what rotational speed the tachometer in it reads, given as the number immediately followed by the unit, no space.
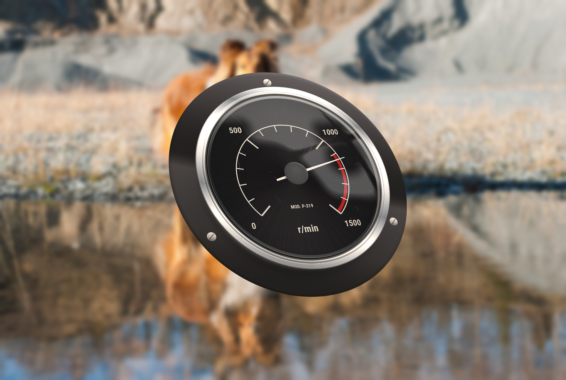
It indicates 1150rpm
